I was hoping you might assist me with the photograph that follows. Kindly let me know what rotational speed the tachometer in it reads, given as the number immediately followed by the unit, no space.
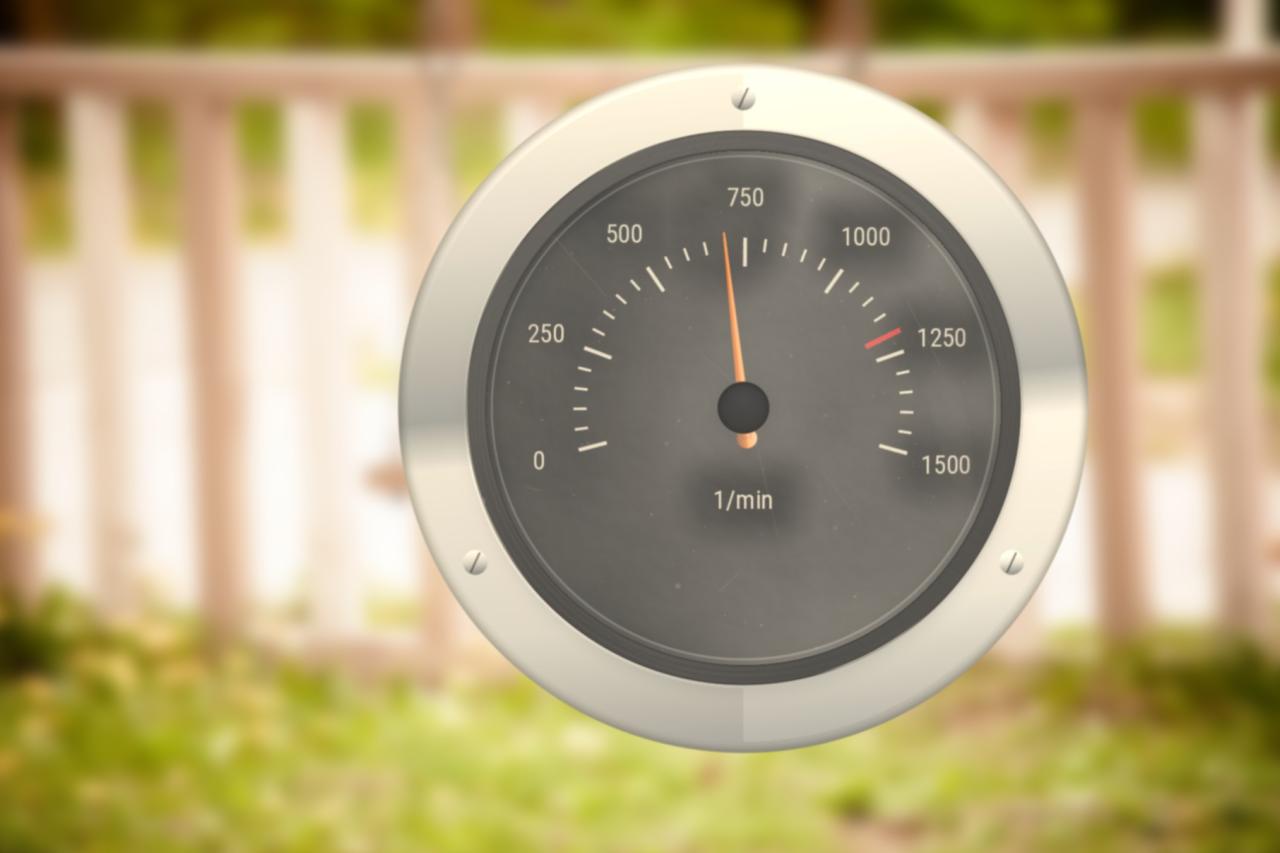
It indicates 700rpm
